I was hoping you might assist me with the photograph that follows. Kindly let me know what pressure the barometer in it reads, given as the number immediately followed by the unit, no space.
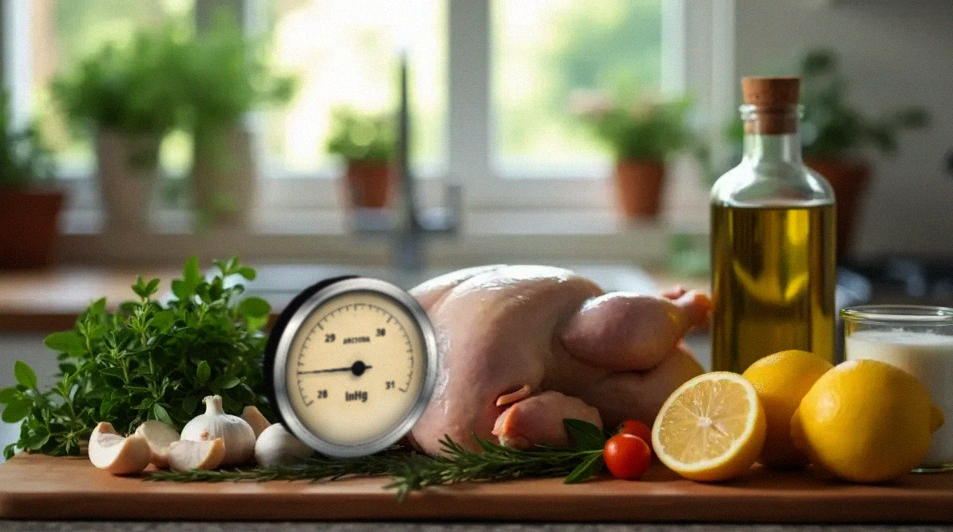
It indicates 28.4inHg
